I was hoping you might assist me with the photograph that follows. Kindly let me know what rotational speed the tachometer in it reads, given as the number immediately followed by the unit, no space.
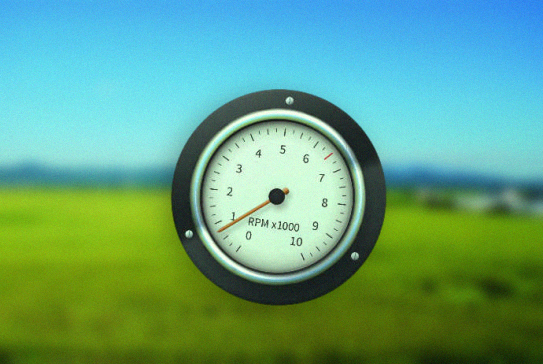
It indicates 750rpm
